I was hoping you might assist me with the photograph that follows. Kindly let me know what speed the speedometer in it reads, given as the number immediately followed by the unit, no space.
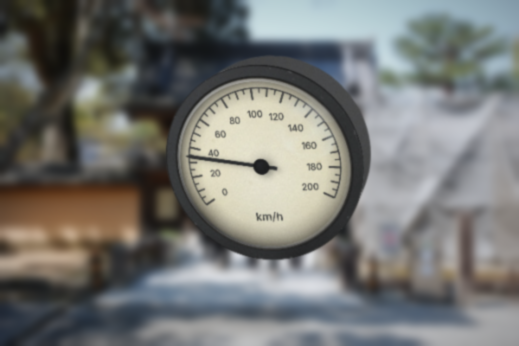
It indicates 35km/h
